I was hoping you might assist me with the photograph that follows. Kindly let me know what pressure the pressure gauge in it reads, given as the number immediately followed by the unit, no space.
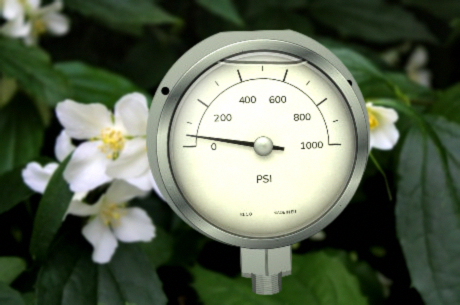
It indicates 50psi
